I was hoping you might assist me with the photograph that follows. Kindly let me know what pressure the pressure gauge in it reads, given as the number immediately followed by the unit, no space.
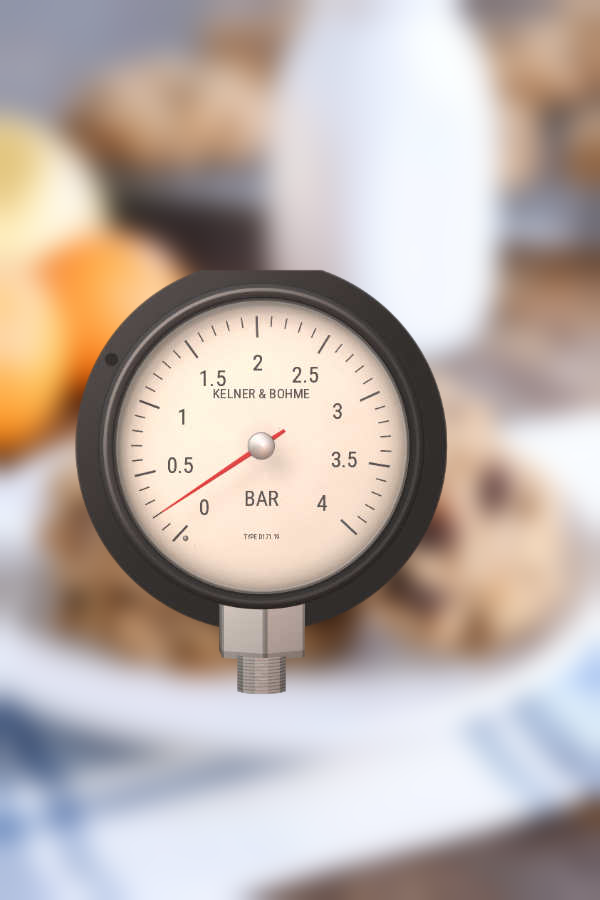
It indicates 0.2bar
